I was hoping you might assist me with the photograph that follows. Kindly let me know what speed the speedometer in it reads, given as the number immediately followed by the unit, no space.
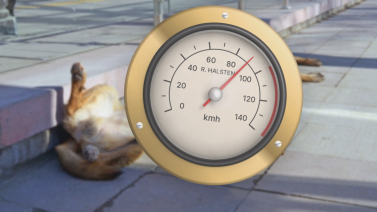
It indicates 90km/h
